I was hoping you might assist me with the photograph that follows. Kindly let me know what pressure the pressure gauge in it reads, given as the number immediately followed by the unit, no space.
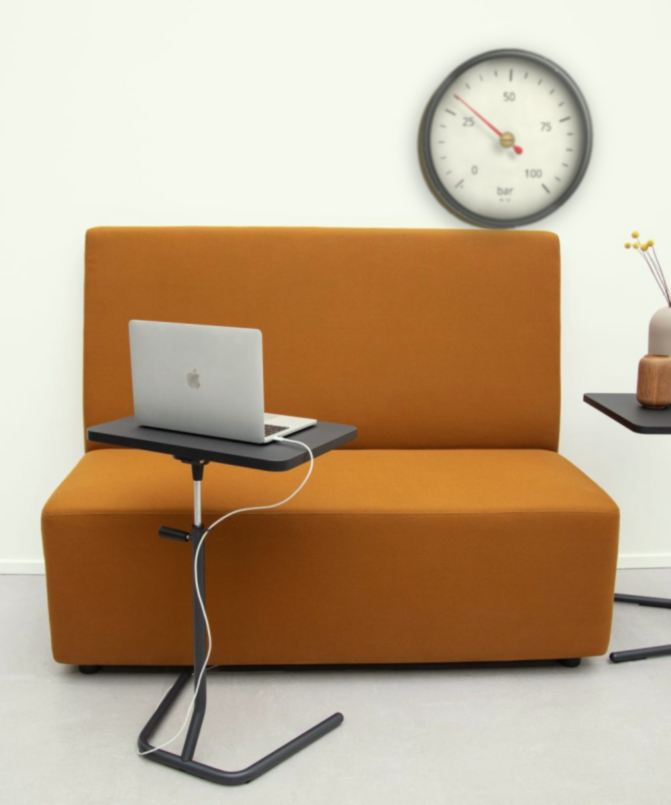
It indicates 30bar
